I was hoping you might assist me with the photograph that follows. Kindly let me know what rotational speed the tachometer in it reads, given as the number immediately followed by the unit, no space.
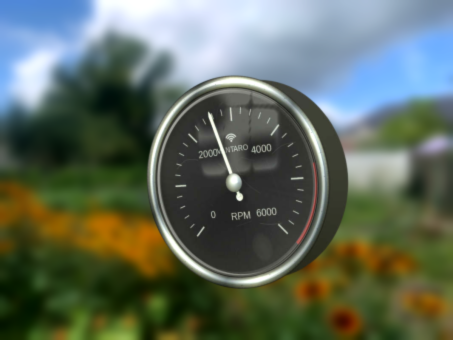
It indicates 2600rpm
